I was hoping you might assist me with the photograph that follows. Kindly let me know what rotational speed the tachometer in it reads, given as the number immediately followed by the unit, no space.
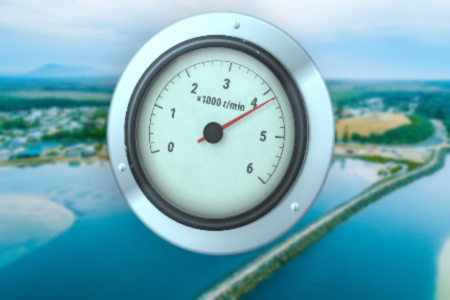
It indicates 4200rpm
